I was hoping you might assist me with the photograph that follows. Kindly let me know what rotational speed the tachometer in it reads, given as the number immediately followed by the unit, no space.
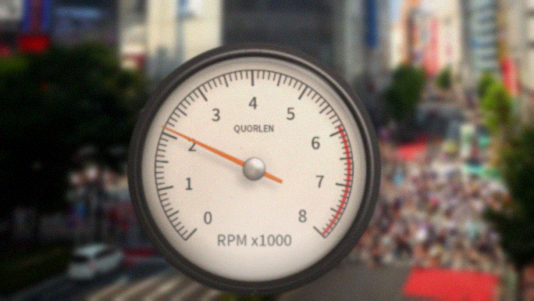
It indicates 2100rpm
